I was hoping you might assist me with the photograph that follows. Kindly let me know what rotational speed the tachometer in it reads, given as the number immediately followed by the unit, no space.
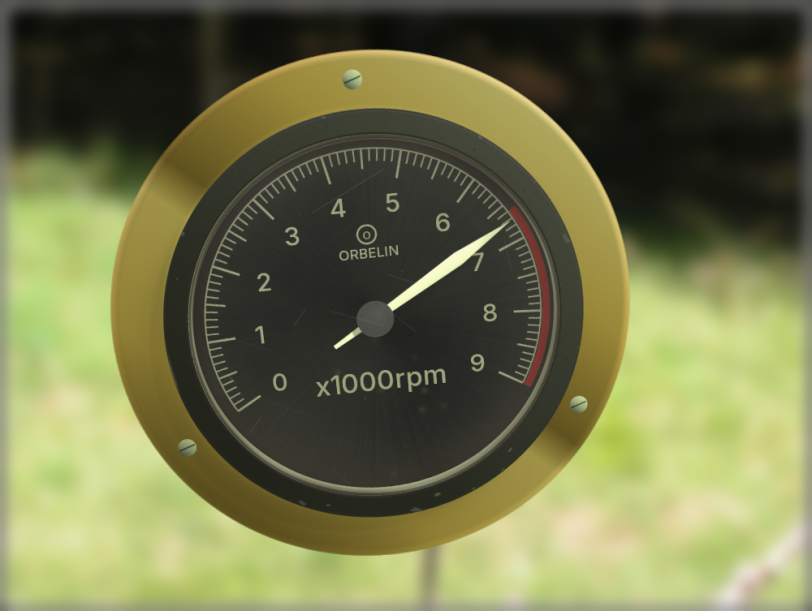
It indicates 6700rpm
